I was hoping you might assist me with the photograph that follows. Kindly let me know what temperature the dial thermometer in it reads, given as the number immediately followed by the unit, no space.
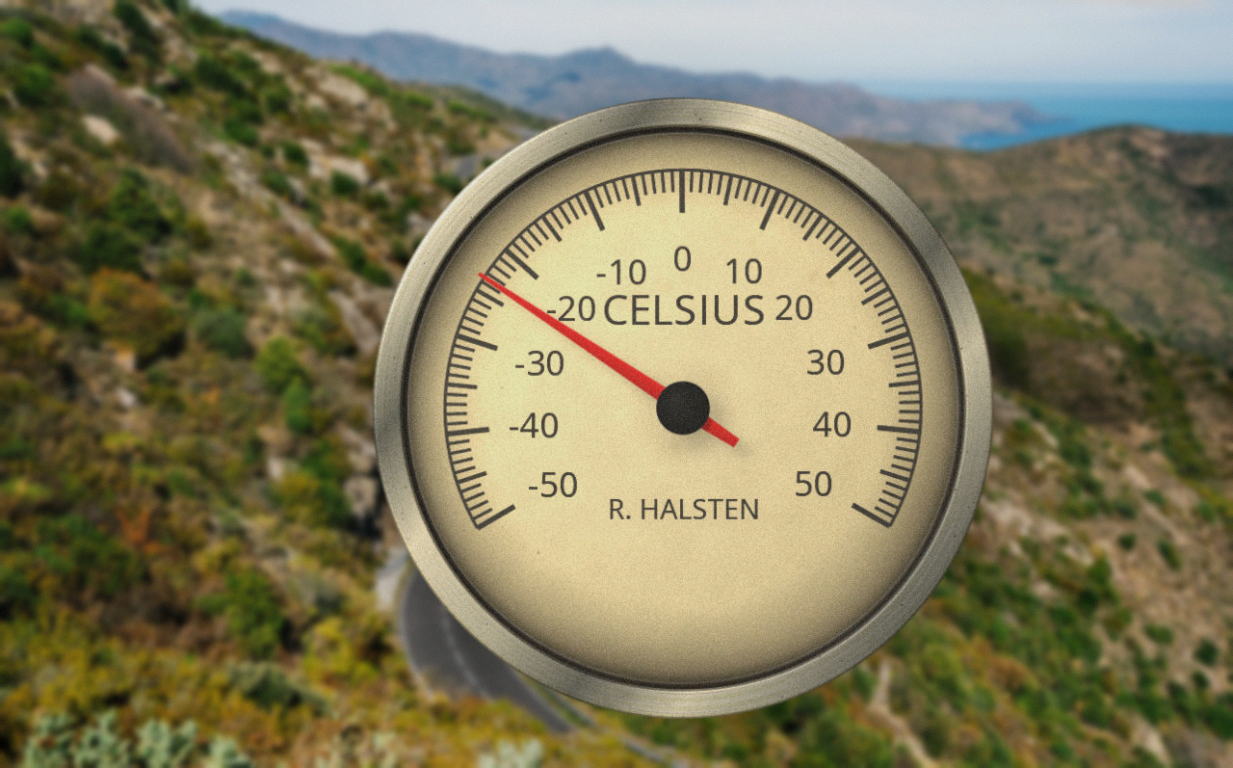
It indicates -23.5°C
